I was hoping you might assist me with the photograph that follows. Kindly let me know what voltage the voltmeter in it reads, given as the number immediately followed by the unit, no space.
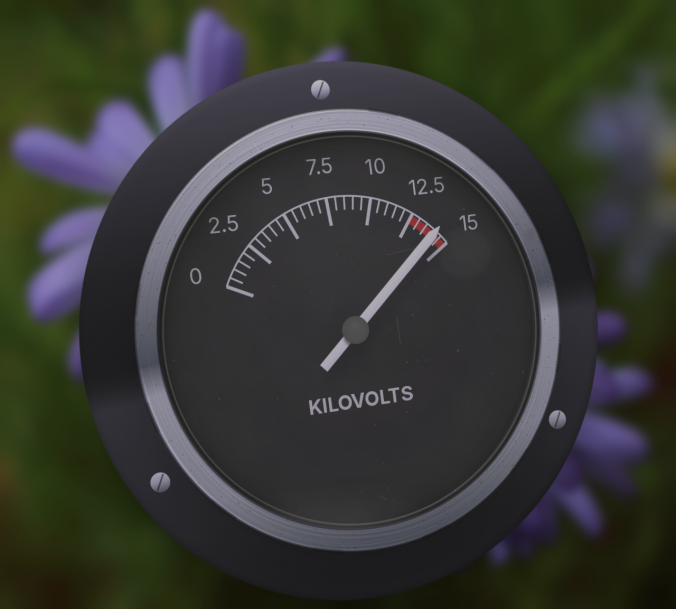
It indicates 14kV
